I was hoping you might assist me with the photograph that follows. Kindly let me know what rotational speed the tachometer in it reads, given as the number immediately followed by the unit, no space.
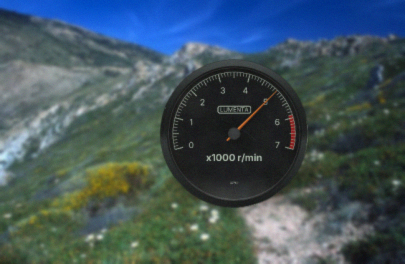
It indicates 5000rpm
